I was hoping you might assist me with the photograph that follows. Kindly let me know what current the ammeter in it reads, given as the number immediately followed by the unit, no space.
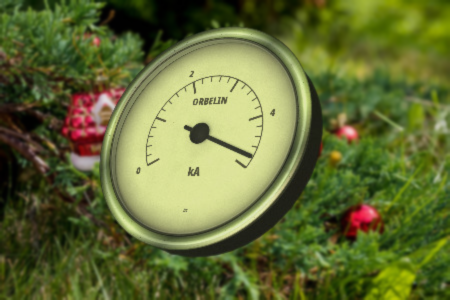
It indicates 4.8kA
